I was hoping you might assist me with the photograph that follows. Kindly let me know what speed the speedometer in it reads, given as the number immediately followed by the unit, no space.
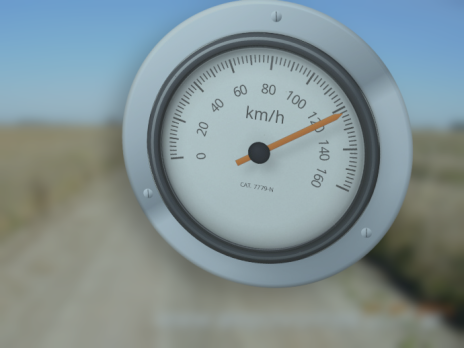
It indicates 122km/h
